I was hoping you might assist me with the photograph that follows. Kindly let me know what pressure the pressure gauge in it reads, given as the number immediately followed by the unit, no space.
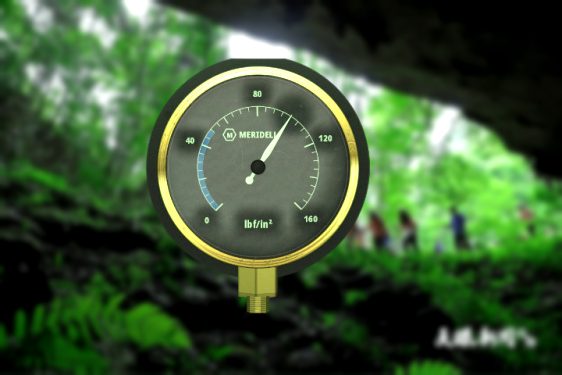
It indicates 100psi
